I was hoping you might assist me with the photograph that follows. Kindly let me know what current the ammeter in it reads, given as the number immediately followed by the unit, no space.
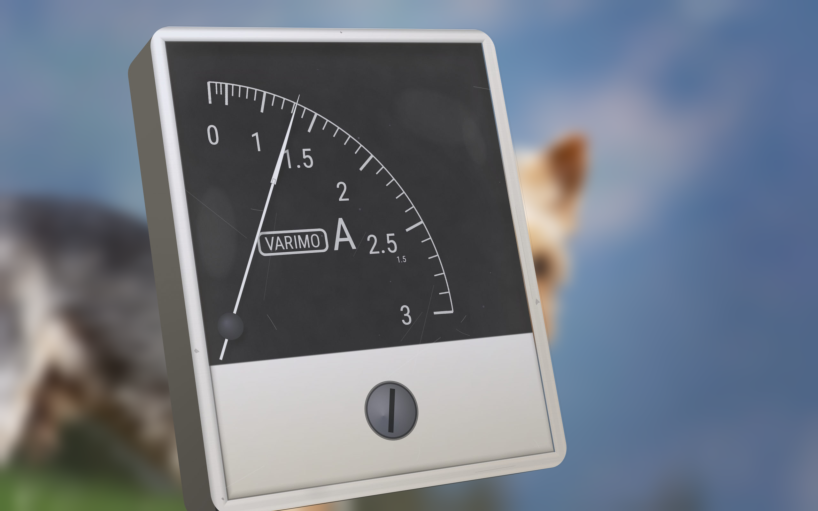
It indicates 1.3A
